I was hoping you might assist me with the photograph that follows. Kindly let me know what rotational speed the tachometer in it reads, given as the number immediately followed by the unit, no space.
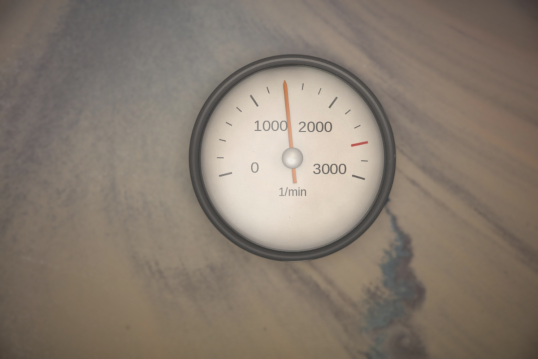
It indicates 1400rpm
